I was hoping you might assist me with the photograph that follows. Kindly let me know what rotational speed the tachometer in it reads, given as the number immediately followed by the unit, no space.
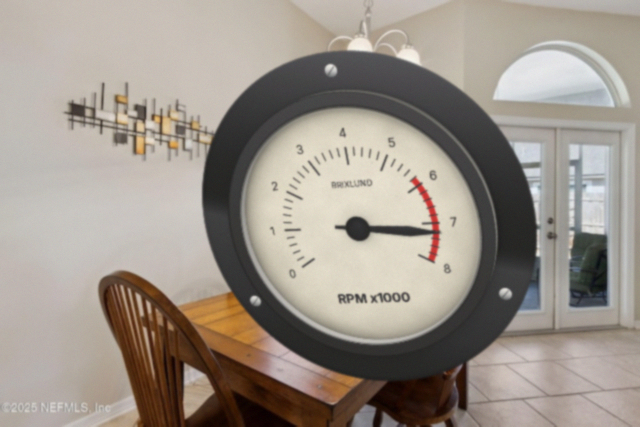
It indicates 7200rpm
